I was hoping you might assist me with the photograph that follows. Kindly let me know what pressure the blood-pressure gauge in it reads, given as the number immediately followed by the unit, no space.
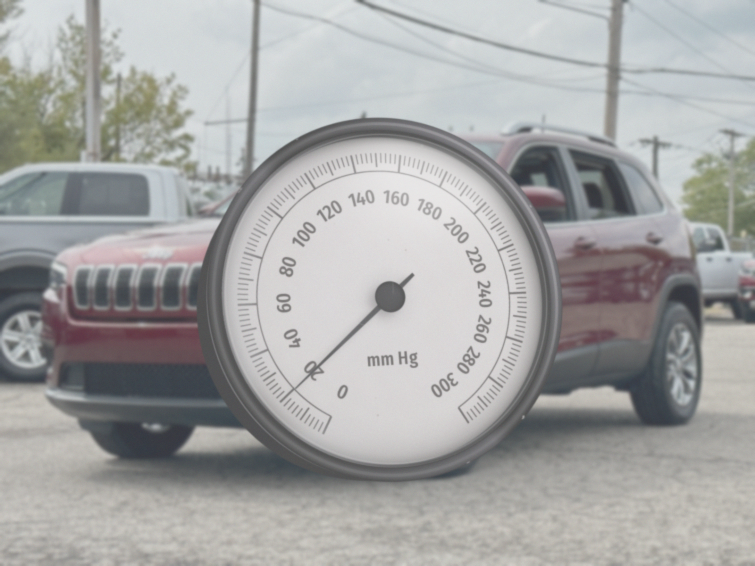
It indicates 20mmHg
